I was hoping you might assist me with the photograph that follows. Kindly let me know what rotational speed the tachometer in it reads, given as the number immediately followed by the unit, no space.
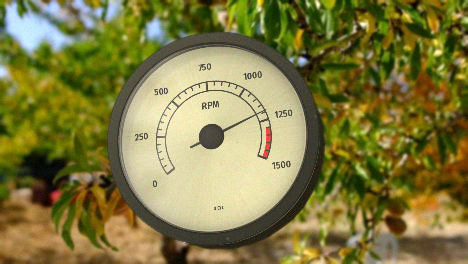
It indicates 1200rpm
